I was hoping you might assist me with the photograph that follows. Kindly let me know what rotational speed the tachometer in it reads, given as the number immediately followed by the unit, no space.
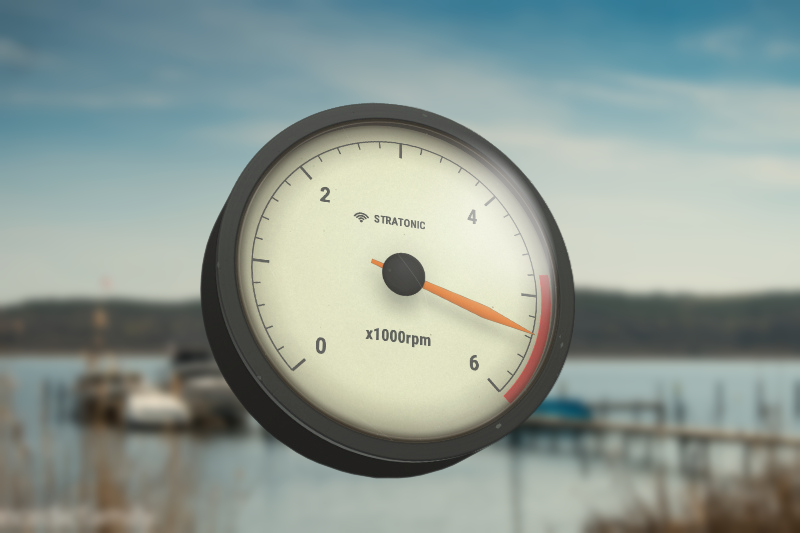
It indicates 5400rpm
